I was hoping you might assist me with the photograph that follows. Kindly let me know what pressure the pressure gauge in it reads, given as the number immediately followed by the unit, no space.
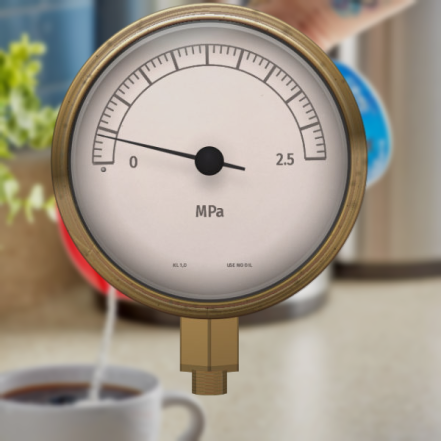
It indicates 0.2MPa
